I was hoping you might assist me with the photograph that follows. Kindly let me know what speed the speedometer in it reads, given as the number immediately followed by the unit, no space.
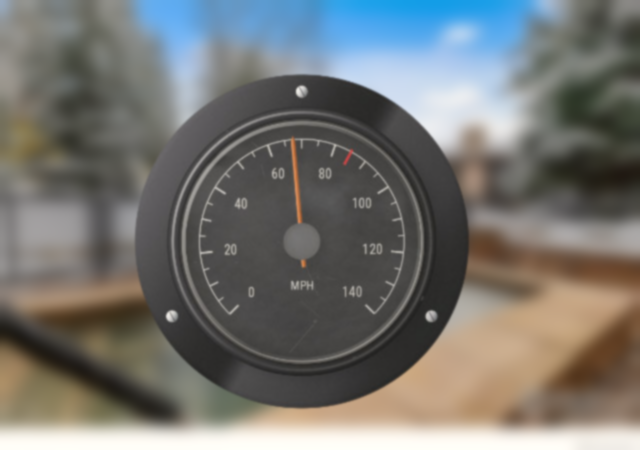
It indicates 67.5mph
